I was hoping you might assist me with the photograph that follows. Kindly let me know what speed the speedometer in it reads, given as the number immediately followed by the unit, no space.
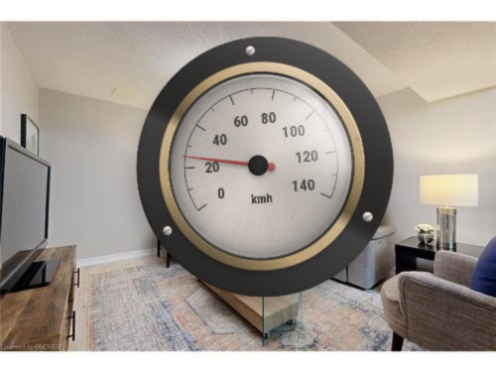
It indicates 25km/h
